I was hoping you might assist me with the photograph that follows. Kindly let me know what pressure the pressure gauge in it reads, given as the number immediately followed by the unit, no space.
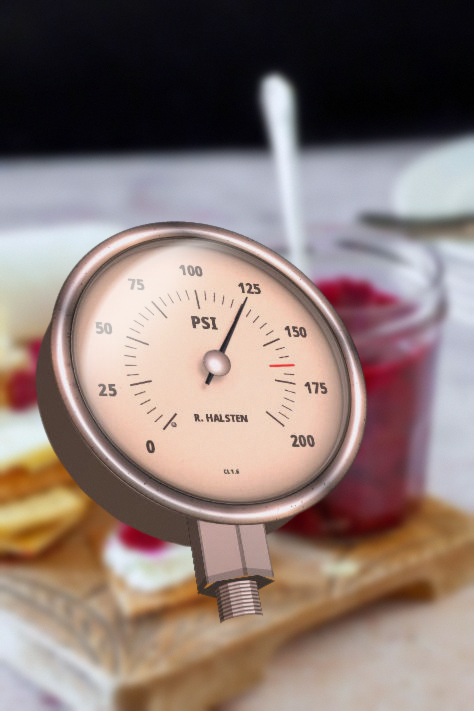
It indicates 125psi
